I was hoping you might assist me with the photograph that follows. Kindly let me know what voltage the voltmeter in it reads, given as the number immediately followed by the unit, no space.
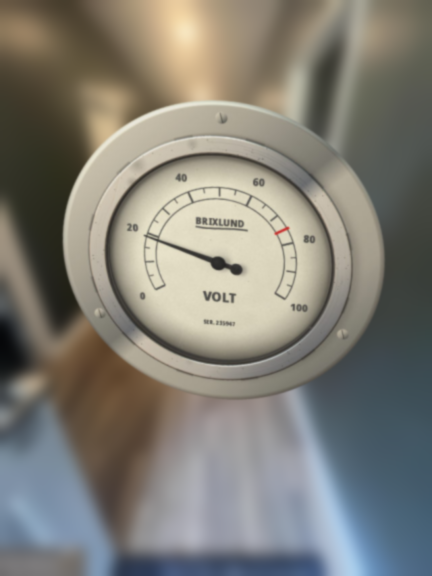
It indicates 20V
